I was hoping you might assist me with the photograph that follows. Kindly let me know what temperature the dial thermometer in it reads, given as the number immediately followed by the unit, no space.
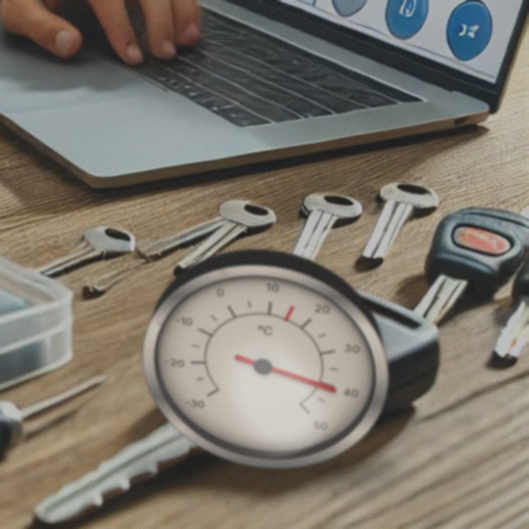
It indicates 40°C
